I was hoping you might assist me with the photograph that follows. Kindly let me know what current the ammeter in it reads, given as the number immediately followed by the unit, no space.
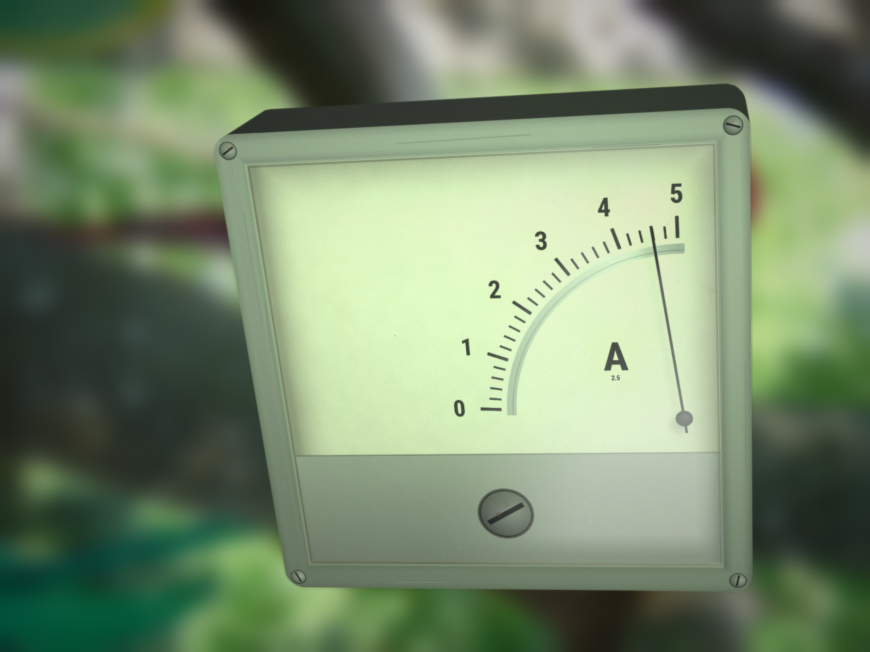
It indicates 4.6A
